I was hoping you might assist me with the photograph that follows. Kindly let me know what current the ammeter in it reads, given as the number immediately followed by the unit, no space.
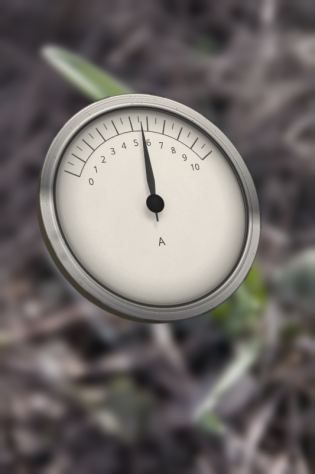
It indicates 5.5A
